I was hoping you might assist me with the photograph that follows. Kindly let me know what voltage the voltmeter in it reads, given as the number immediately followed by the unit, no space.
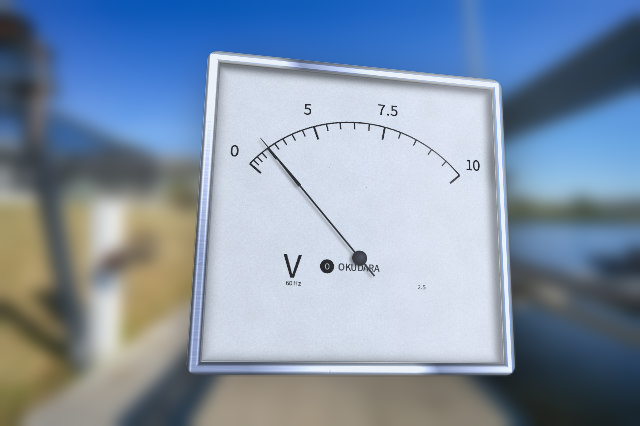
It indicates 2.5V
